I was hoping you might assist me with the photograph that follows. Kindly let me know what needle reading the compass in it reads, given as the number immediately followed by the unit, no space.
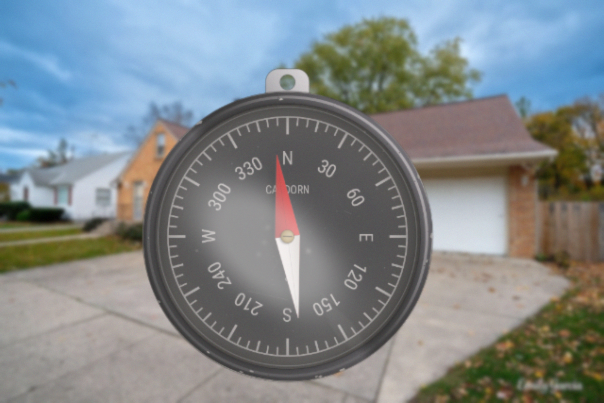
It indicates 352.5°
